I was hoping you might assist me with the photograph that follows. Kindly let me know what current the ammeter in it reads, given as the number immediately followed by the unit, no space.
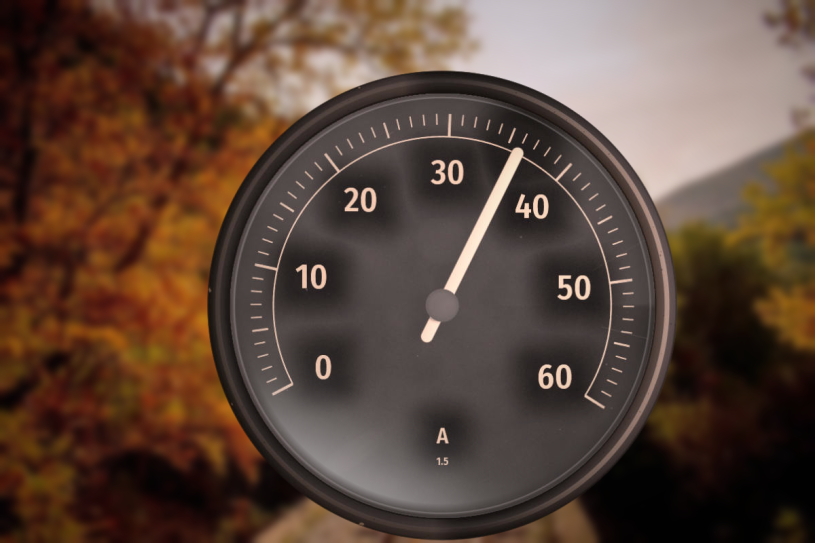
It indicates 36A
